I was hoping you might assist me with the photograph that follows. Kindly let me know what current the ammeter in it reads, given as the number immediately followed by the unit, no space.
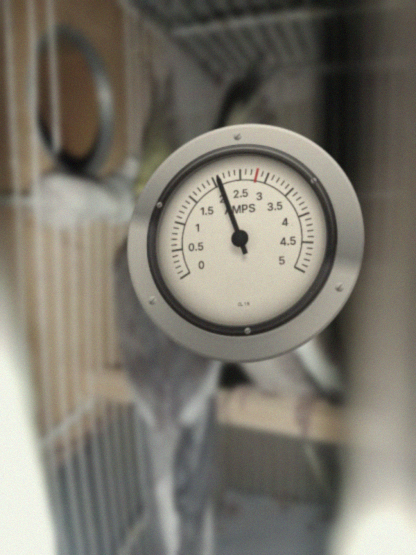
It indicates 2.1A
